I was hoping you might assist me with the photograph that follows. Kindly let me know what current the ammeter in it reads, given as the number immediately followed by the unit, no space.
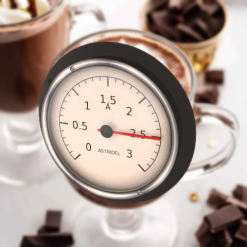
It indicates 2.5A
